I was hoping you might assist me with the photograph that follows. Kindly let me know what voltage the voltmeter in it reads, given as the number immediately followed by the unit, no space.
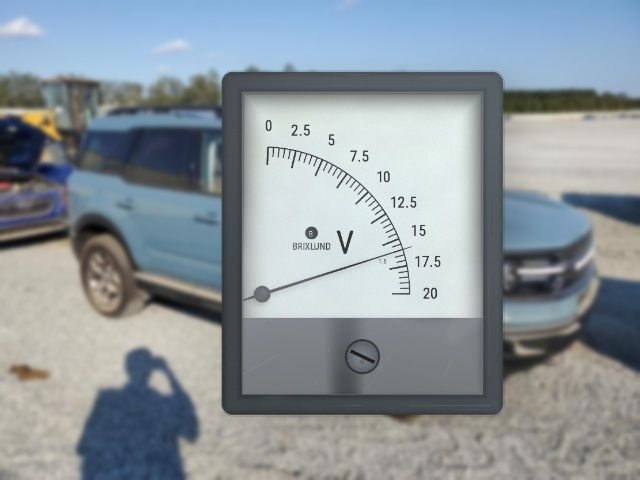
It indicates 16V
